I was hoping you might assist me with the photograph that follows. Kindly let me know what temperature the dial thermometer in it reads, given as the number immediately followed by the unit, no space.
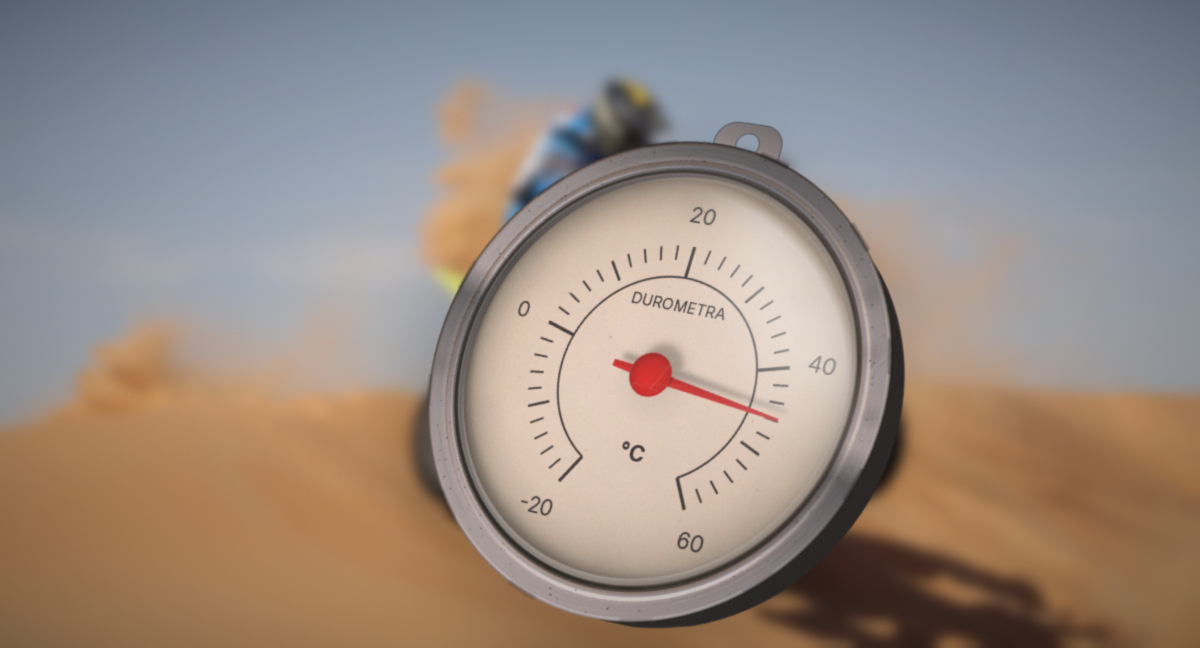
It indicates 46°C
